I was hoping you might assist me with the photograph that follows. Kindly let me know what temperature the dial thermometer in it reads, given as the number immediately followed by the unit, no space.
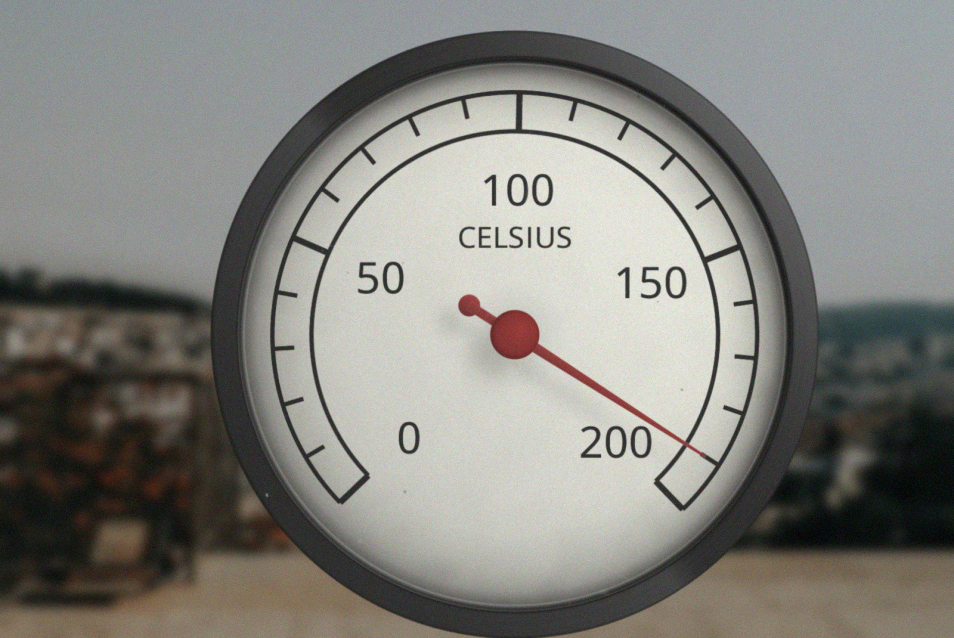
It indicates 190°C
